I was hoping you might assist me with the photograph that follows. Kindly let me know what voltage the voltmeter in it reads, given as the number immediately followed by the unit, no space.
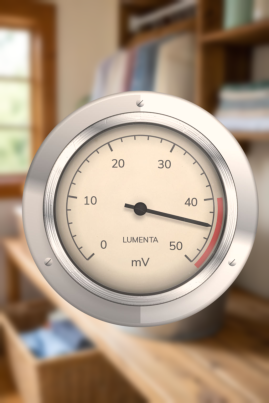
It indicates 44mV
